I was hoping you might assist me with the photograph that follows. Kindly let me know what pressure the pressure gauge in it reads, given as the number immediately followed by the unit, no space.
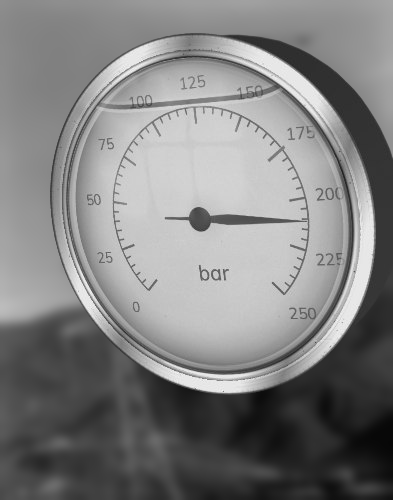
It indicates 210bar
